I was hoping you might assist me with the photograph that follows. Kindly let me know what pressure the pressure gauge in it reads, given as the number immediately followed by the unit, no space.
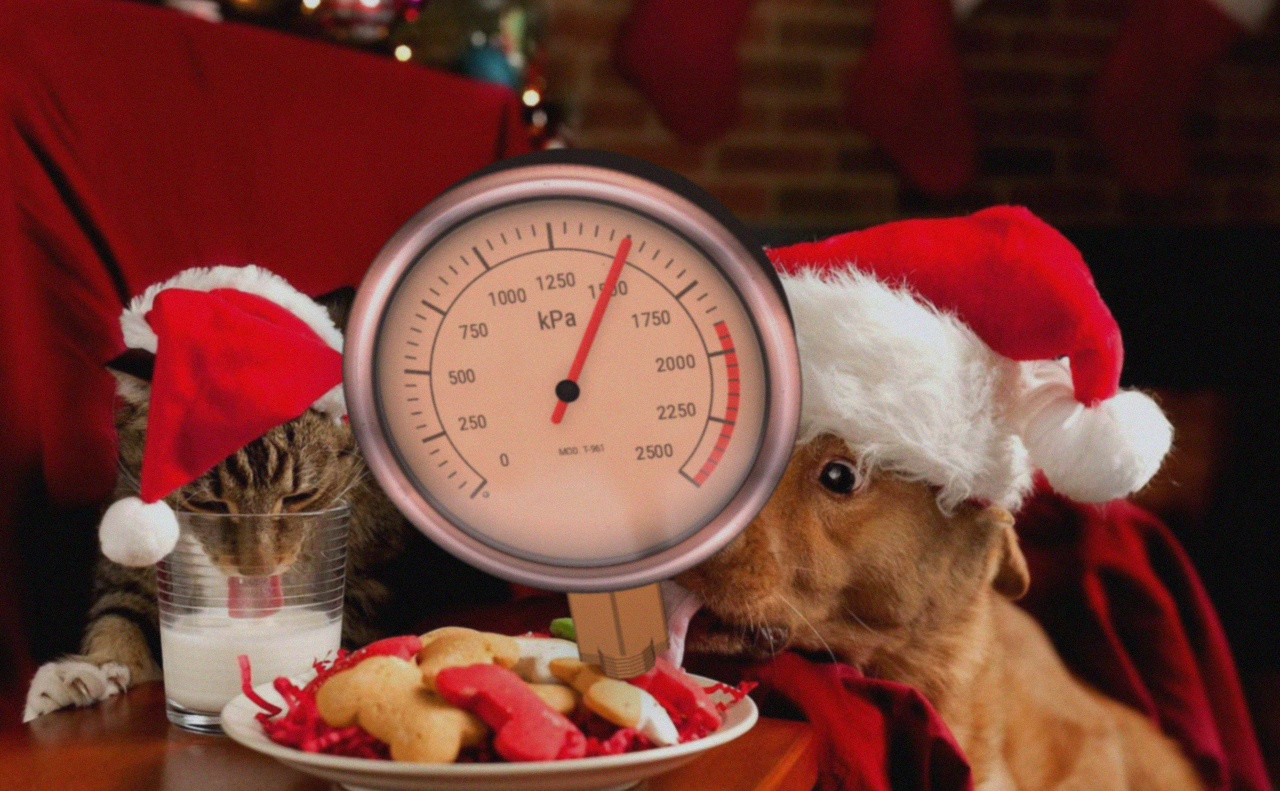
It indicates 1500kPa
